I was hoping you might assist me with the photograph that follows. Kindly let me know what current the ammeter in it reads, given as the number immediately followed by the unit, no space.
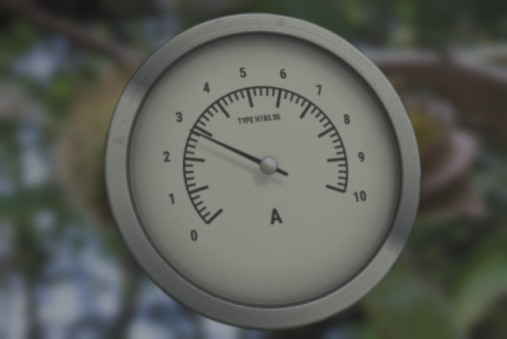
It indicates 2.8A
